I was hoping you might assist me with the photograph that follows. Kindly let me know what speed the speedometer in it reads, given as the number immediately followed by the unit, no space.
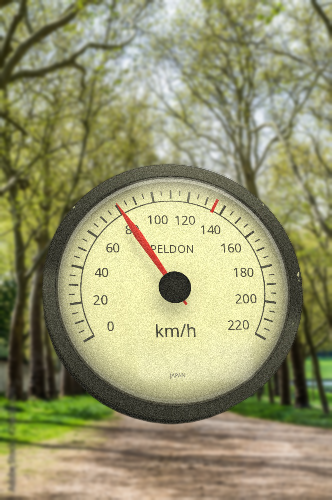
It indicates 80km/h
